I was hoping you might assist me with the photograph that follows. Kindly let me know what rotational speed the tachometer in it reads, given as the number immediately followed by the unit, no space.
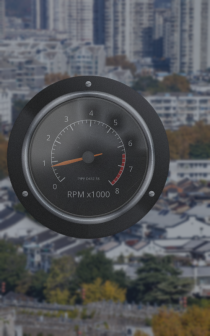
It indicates 800rpm
